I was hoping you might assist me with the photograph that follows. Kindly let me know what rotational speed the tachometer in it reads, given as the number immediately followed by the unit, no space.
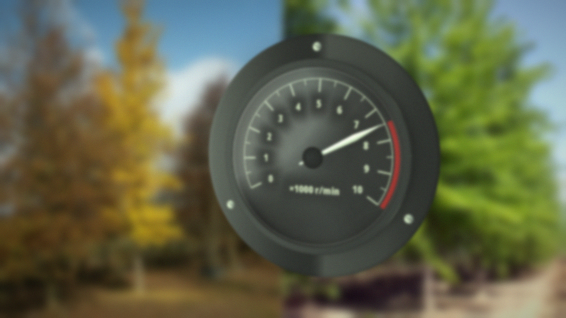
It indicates 7500rpm
